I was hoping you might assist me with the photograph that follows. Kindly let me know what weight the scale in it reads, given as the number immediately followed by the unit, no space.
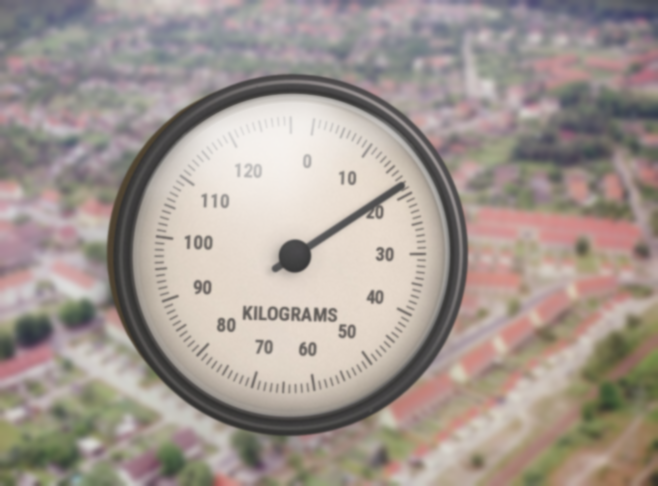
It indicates 18kg
